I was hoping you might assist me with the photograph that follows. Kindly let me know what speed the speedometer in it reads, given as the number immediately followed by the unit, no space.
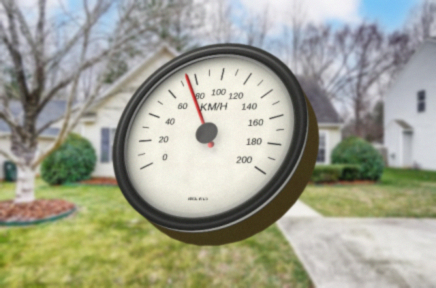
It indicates 75km/h
